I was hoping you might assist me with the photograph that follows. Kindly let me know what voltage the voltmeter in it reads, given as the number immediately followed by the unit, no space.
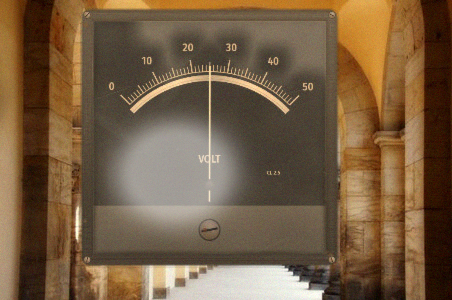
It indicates 25V
